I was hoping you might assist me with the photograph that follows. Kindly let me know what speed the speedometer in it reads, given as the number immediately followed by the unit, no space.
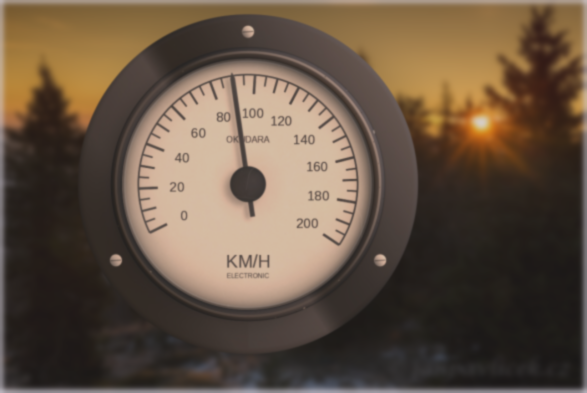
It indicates 90km/h
